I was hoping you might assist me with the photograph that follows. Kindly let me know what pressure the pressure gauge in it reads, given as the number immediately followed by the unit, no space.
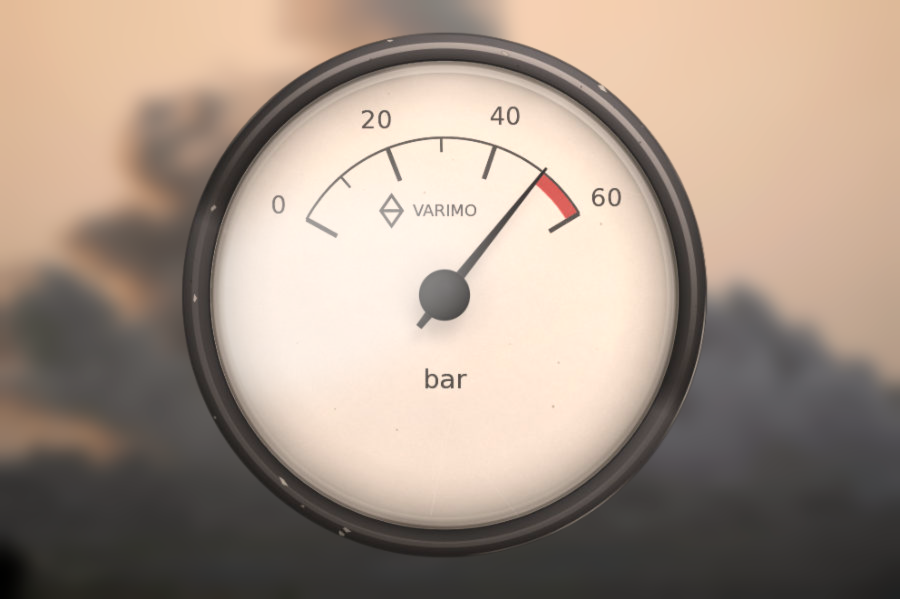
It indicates 50bar
